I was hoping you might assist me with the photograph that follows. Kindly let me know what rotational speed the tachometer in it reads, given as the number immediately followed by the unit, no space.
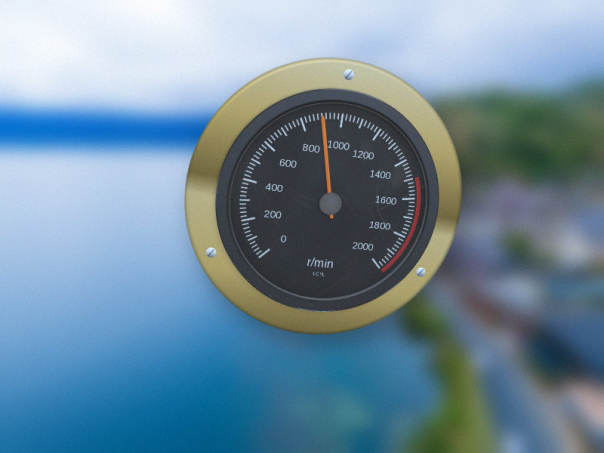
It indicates 900rpm
